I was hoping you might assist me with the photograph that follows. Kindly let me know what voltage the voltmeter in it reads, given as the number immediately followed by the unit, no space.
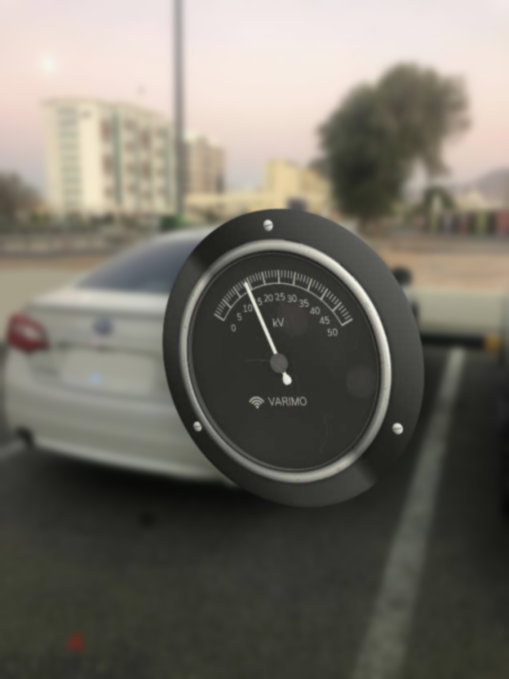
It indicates 15kV
